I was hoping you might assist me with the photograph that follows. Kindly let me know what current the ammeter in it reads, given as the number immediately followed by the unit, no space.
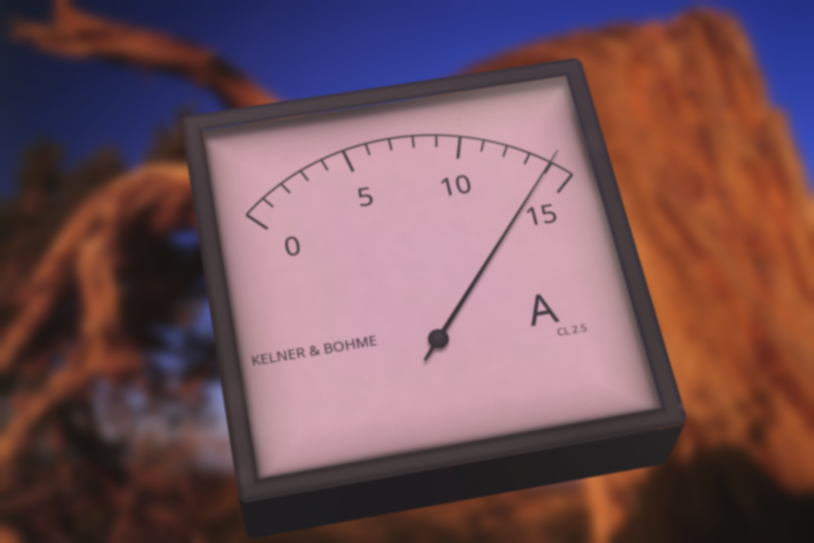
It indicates 14A
